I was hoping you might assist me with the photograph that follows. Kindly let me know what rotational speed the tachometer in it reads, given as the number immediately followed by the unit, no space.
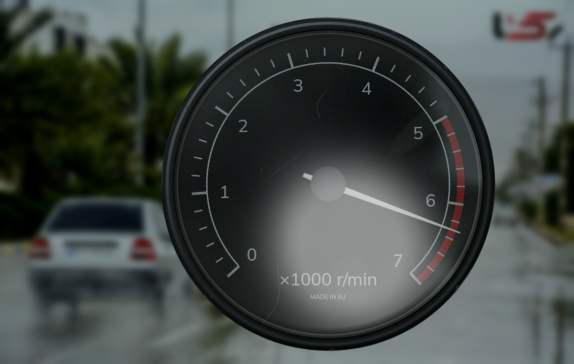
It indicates 6300rpm
